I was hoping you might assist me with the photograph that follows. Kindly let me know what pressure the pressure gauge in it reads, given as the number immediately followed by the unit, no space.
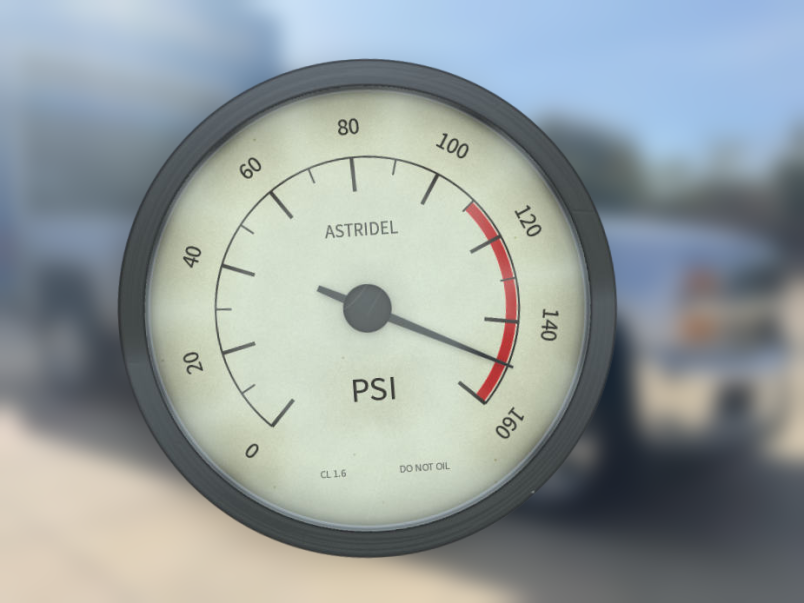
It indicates 150psi
